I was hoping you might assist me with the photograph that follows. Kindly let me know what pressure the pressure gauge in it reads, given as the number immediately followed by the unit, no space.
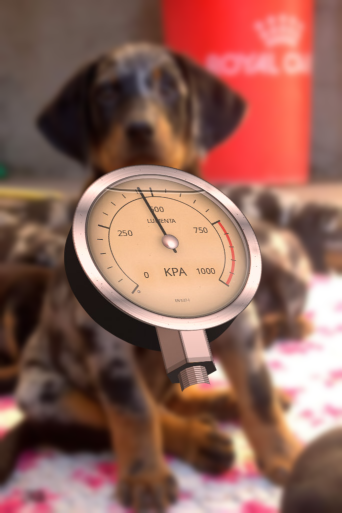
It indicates 450kPa
